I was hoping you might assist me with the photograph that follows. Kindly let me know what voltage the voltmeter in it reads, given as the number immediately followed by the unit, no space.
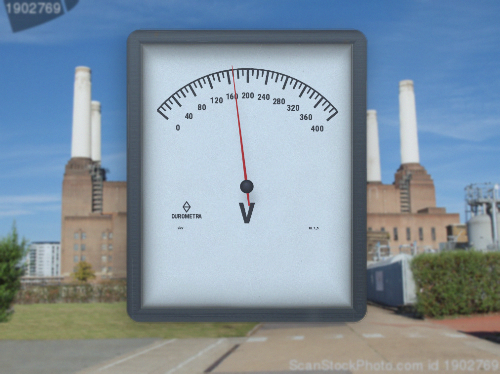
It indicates 170V
